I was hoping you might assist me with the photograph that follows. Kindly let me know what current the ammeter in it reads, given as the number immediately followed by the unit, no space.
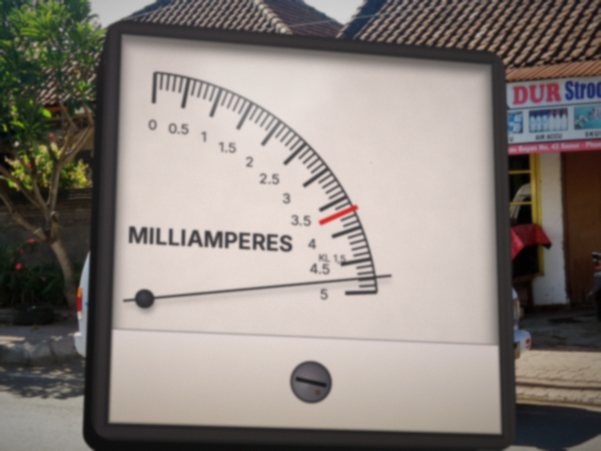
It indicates 4.8mA
